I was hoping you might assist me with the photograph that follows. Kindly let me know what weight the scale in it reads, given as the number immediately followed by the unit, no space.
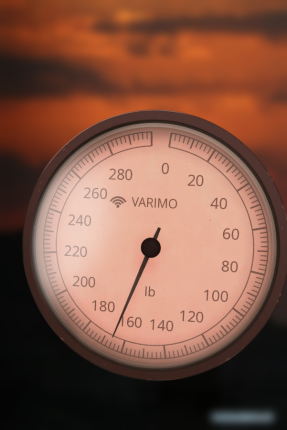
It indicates 166lb
